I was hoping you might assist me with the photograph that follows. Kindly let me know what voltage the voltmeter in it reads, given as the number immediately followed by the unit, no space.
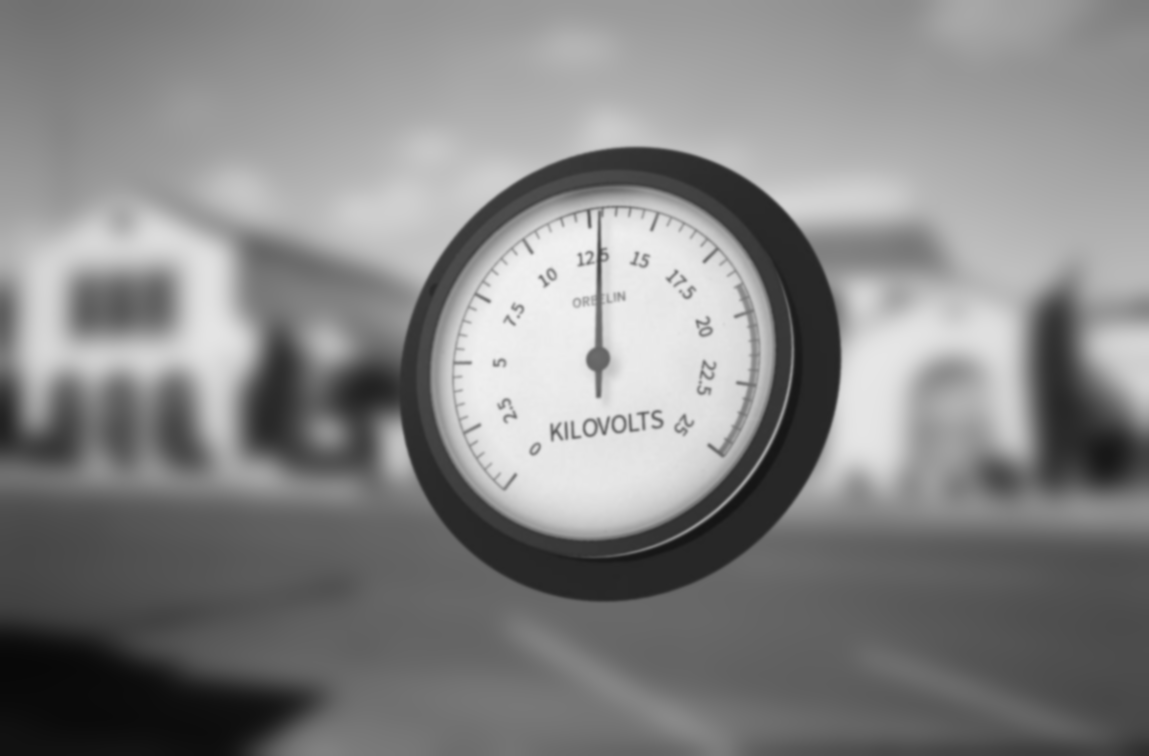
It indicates 13kV
